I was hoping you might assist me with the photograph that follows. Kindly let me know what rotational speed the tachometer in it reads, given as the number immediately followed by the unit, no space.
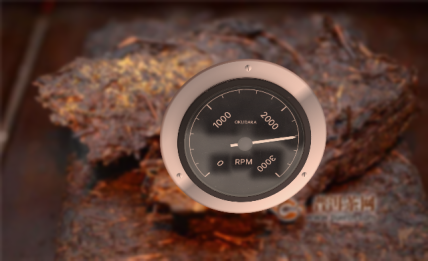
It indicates 2400rpm
